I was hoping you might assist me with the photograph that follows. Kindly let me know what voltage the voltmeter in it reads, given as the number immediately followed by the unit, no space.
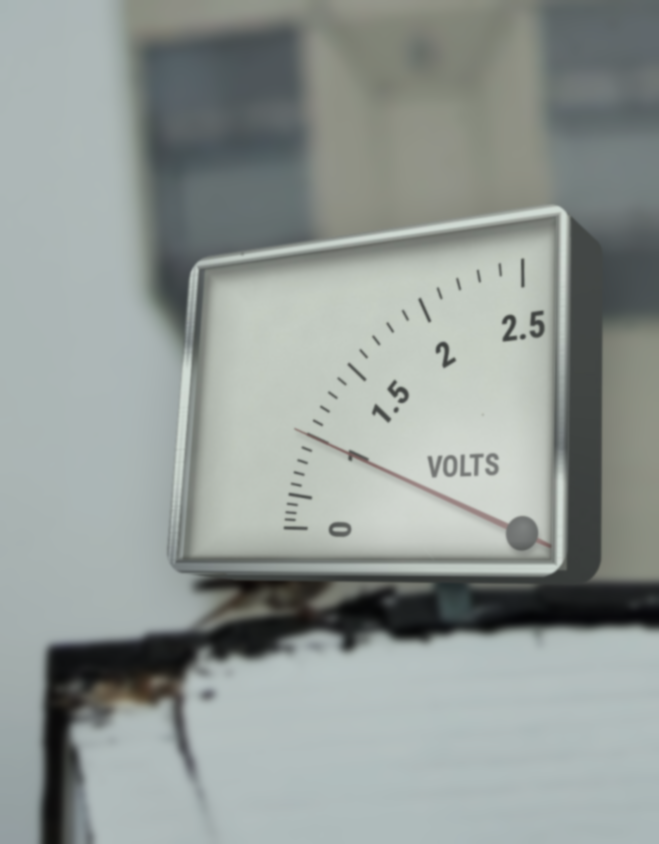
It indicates 1V
